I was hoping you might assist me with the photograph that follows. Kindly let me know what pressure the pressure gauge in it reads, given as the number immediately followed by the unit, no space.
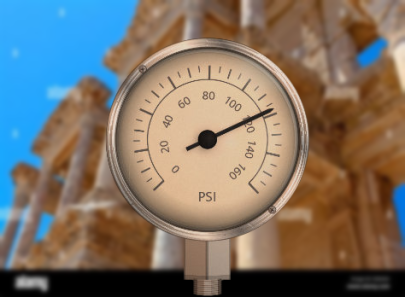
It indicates 117.5psi
